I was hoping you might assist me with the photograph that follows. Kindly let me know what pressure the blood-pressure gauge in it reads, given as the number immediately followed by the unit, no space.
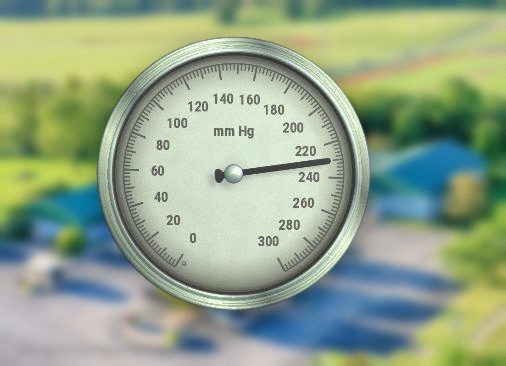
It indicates 230mmHg
